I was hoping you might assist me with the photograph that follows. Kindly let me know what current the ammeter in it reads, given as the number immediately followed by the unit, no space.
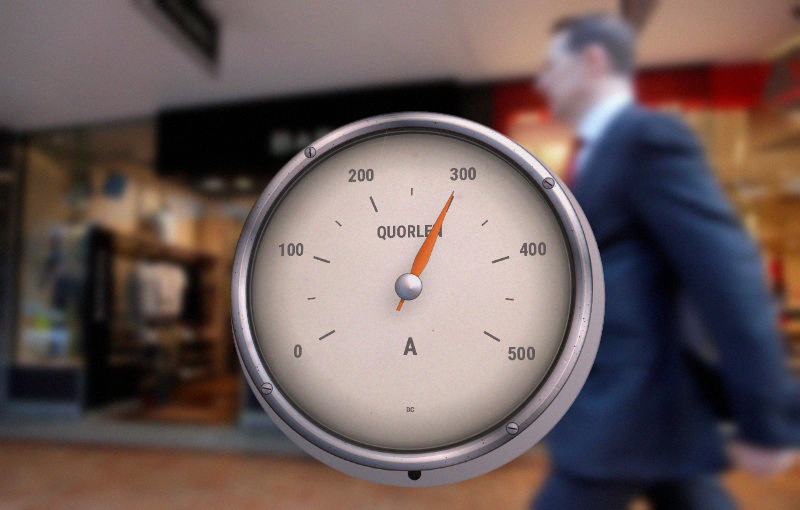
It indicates 300A
